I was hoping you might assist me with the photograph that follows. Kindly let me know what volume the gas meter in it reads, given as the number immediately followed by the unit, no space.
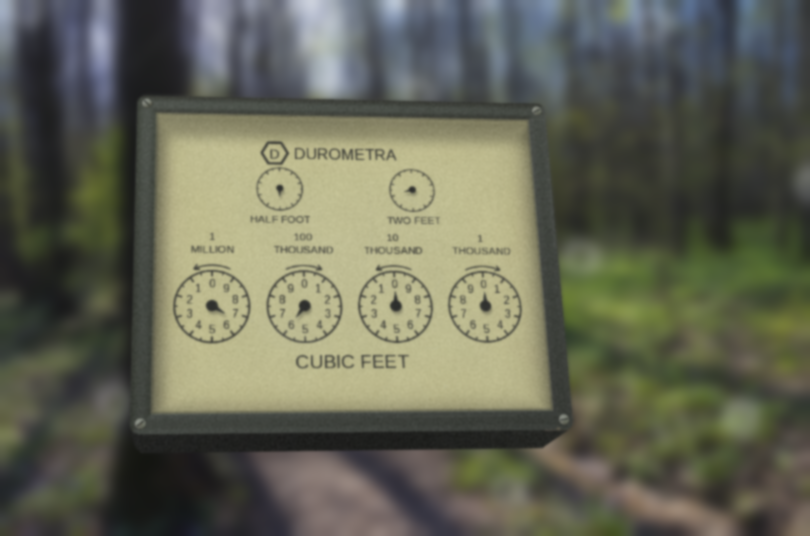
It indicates 660000ft³
